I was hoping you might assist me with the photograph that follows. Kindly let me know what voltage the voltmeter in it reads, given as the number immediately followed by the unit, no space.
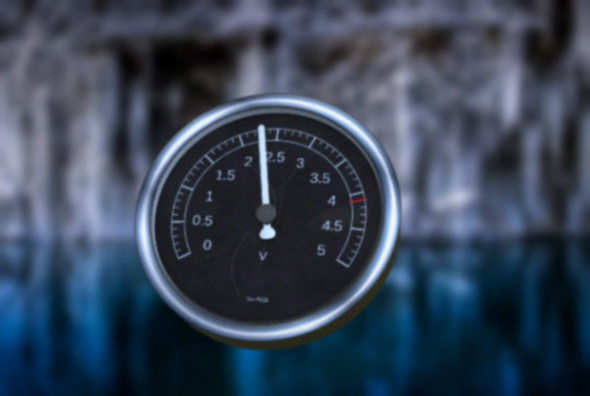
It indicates 2.3V
